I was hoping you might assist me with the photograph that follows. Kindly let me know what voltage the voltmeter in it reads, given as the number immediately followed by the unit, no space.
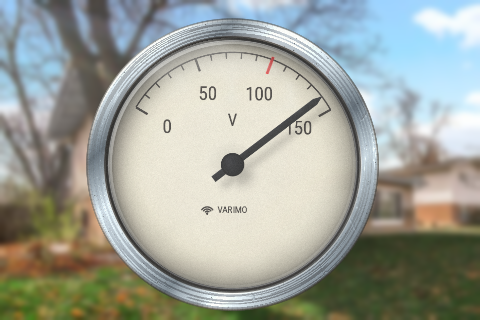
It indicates 140V
